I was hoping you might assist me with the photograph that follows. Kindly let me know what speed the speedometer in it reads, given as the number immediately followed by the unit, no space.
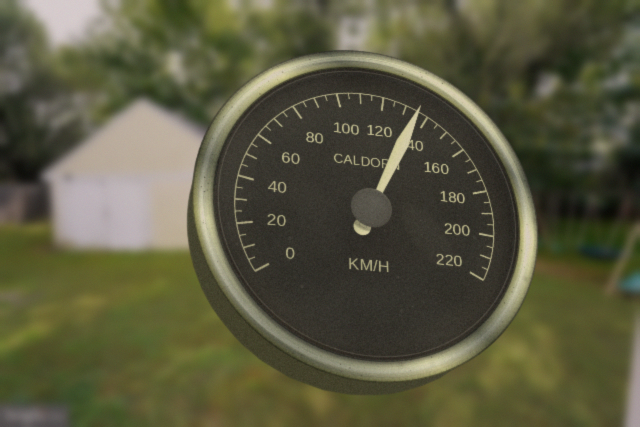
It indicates 135km/h
